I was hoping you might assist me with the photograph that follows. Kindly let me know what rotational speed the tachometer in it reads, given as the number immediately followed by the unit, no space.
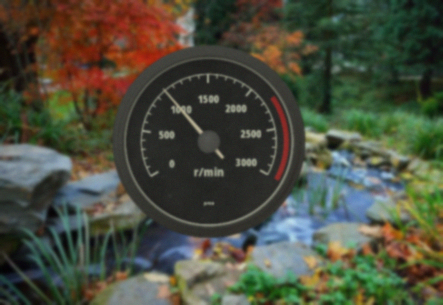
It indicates 1000rpm
